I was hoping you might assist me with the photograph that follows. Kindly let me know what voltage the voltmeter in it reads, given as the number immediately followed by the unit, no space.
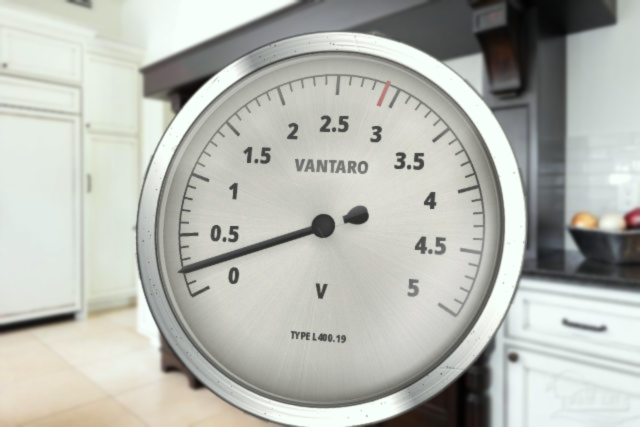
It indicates 0.2V
